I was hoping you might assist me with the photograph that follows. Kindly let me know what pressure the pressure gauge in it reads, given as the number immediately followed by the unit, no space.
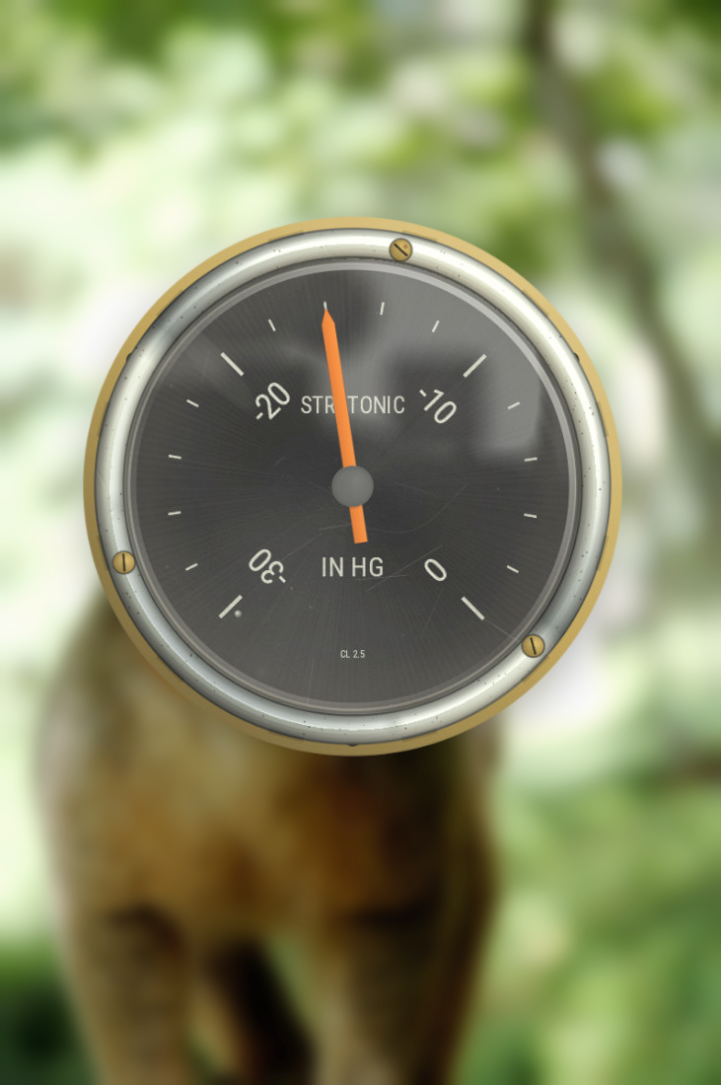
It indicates -16inHg
